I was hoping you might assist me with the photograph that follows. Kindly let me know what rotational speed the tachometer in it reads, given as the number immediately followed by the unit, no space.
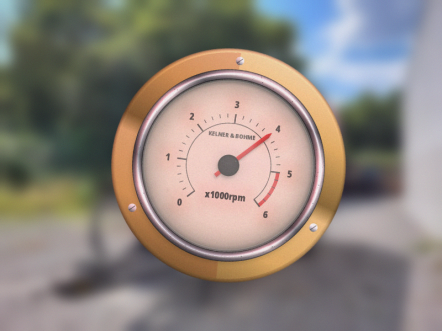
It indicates 4000rpm
